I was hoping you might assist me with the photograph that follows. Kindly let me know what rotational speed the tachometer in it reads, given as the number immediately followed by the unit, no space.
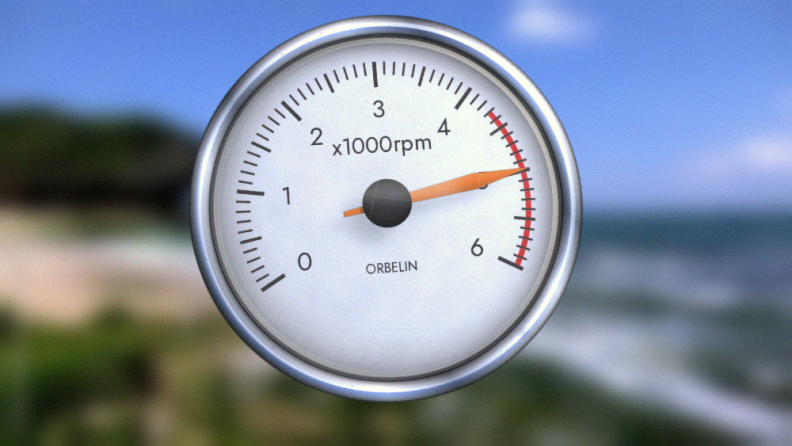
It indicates 5000rpm
